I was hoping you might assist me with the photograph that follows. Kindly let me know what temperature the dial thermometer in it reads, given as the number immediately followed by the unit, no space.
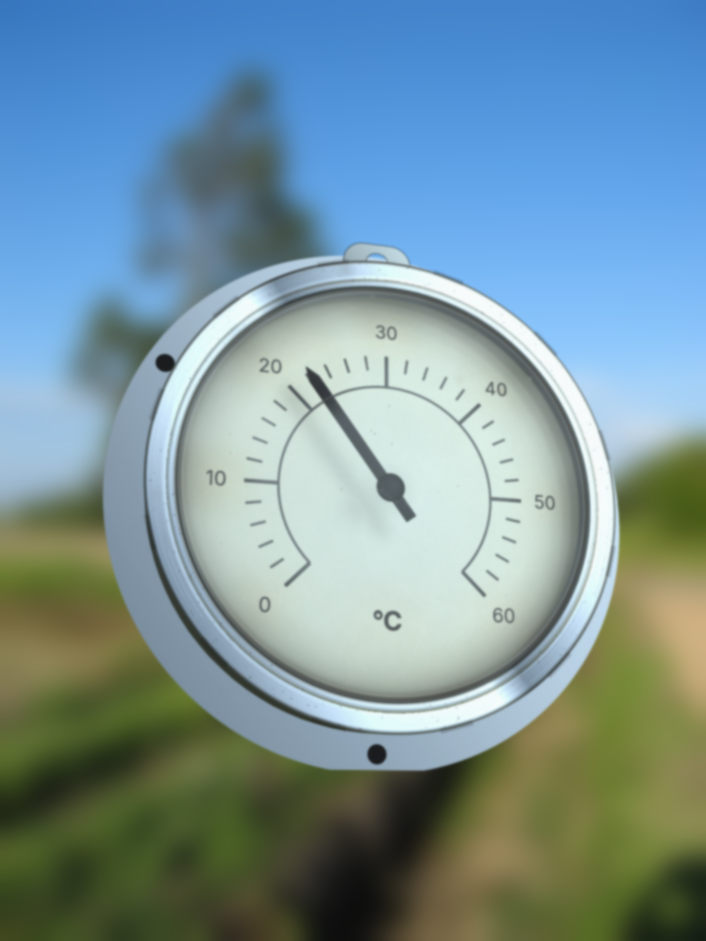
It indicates 22°C
